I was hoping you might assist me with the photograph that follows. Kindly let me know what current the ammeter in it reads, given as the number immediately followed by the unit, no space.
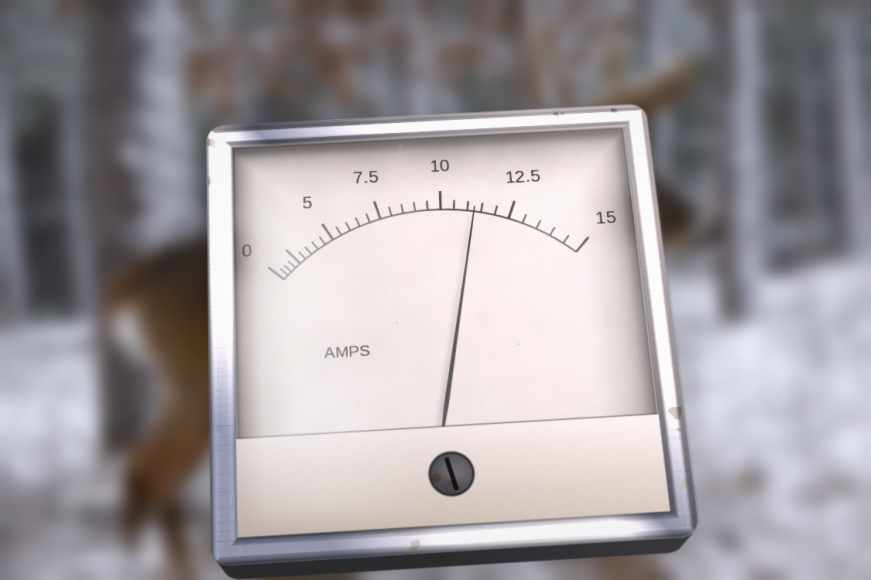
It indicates 11.25A
